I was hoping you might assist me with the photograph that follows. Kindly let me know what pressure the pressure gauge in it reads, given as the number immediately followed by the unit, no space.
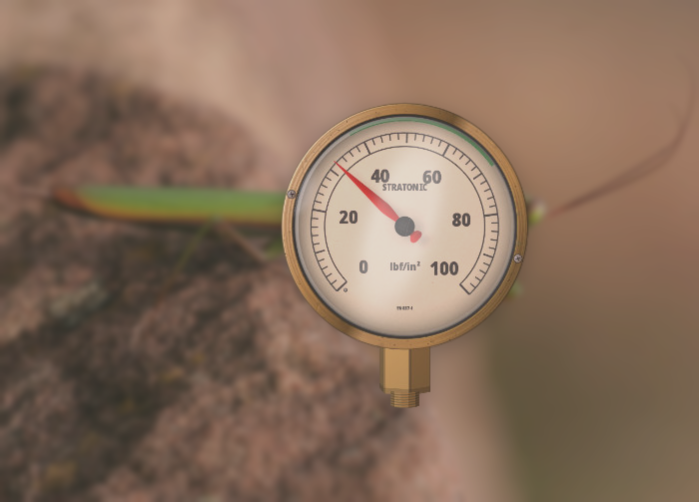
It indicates 32psi
